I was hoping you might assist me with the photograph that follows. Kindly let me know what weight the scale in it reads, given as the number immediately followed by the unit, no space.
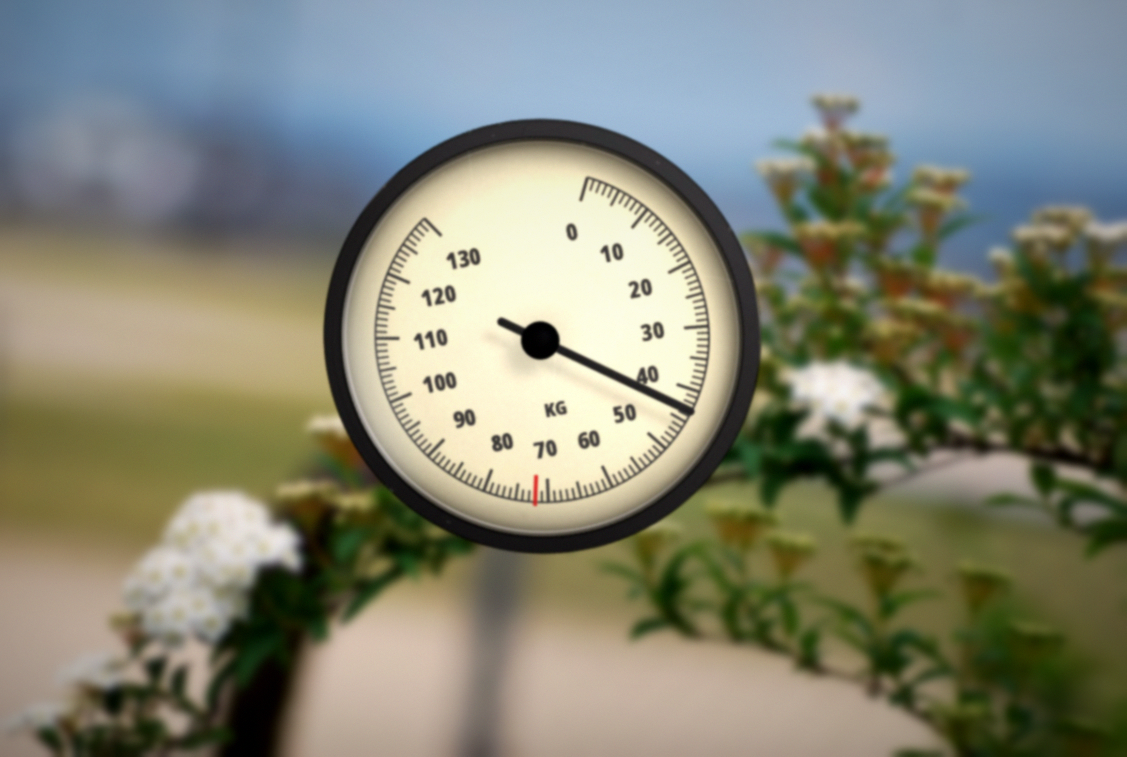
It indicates 43kg
